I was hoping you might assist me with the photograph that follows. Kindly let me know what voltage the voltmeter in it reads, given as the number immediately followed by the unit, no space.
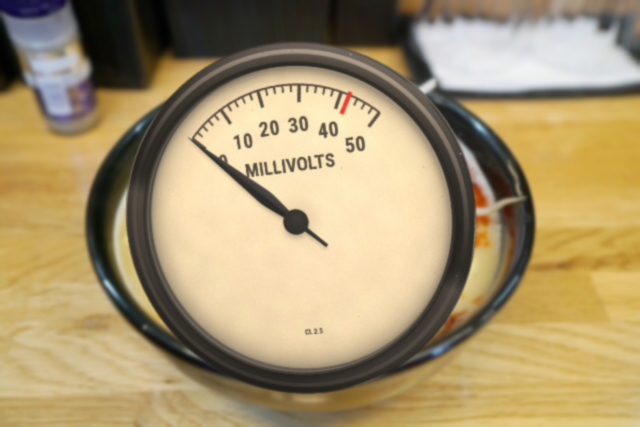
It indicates 0mV
